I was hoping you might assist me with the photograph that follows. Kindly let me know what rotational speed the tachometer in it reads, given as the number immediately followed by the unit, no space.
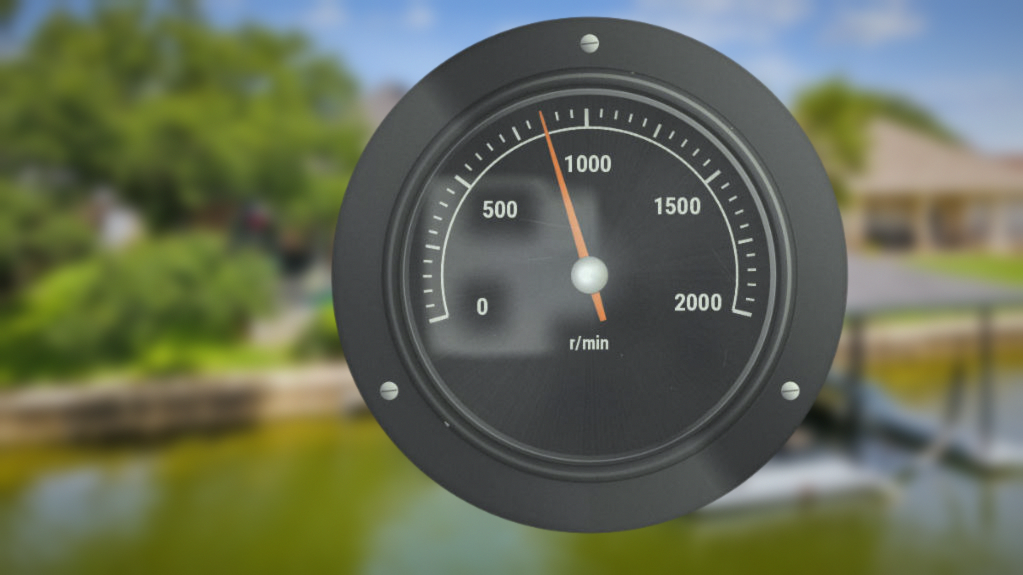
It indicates 850rpm
